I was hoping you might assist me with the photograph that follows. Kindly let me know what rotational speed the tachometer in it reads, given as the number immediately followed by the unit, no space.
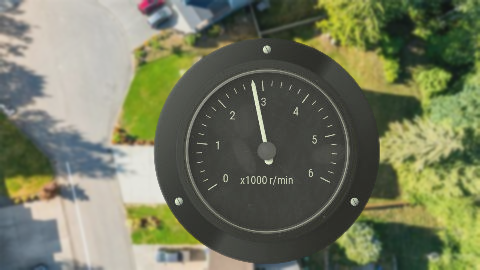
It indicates 2800rpm
